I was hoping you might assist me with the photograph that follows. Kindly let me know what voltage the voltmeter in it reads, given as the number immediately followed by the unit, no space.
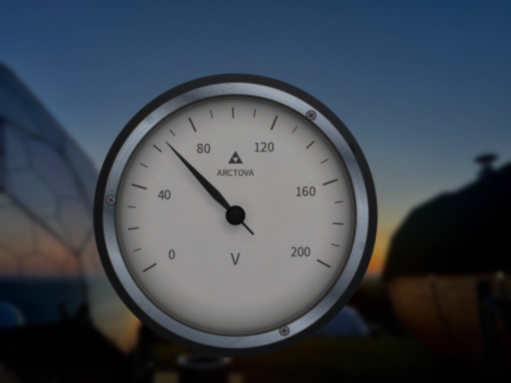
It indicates 65V
